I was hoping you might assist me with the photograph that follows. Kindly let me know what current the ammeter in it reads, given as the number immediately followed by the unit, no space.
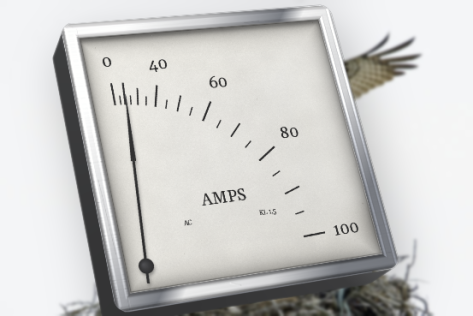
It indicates 20A
